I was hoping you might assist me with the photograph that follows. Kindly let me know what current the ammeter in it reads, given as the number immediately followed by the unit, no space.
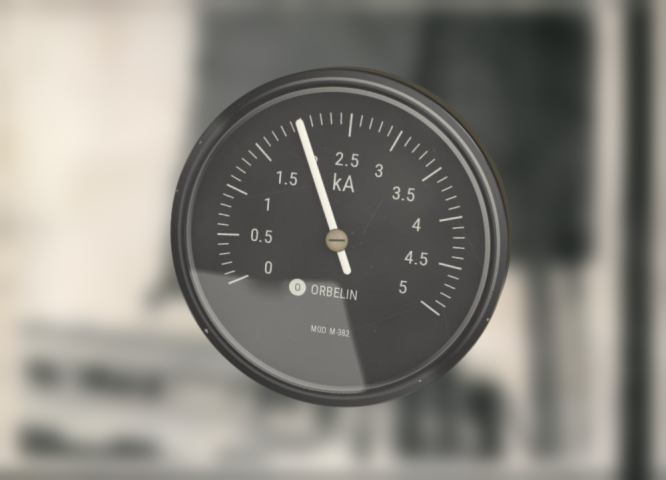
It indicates 2kA
